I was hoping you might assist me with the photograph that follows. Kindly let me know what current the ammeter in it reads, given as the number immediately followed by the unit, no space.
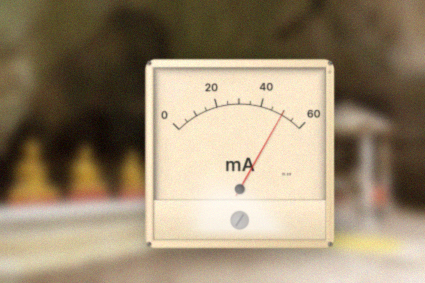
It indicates 50mA
